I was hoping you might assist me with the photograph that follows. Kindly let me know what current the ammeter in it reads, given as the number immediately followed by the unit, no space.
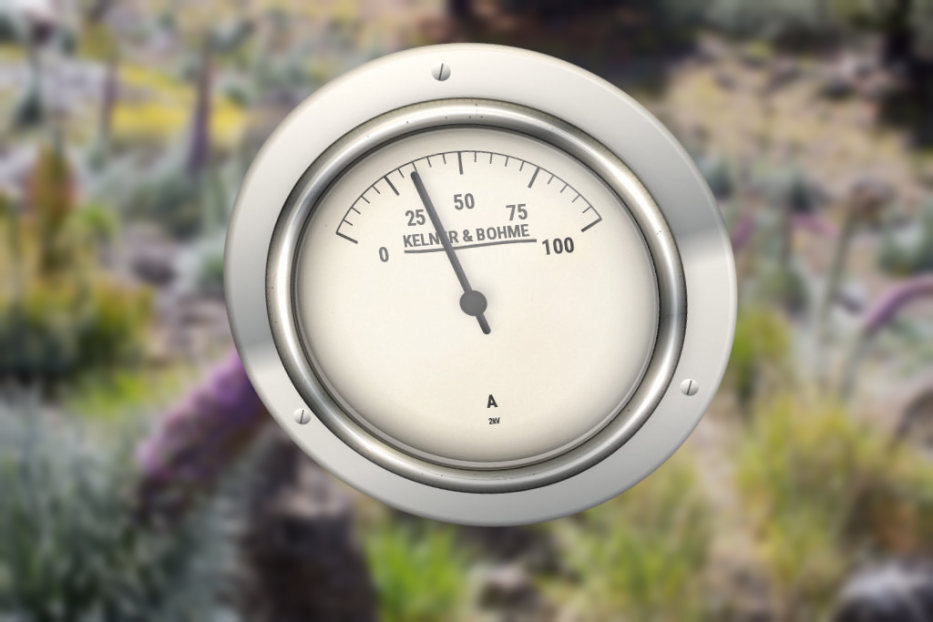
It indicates 35A
